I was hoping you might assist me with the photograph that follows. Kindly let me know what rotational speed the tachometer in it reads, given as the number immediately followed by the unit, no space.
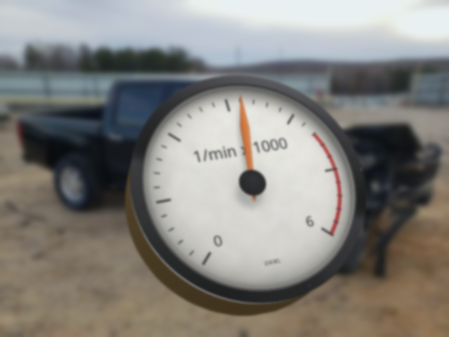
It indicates 3200rpm
